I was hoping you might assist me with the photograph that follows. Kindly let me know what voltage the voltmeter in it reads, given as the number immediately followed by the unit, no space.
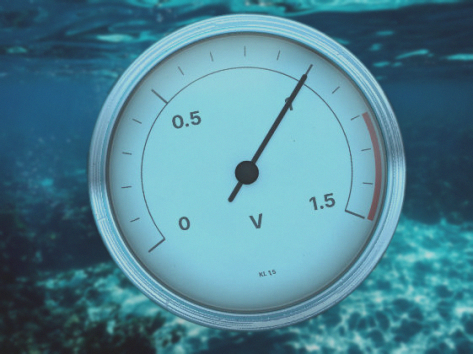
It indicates 1V
